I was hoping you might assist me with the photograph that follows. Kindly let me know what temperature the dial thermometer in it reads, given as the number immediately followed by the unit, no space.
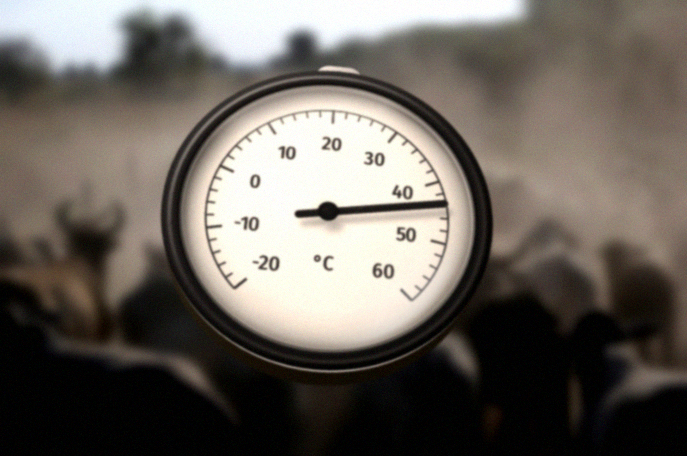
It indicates 44°C
